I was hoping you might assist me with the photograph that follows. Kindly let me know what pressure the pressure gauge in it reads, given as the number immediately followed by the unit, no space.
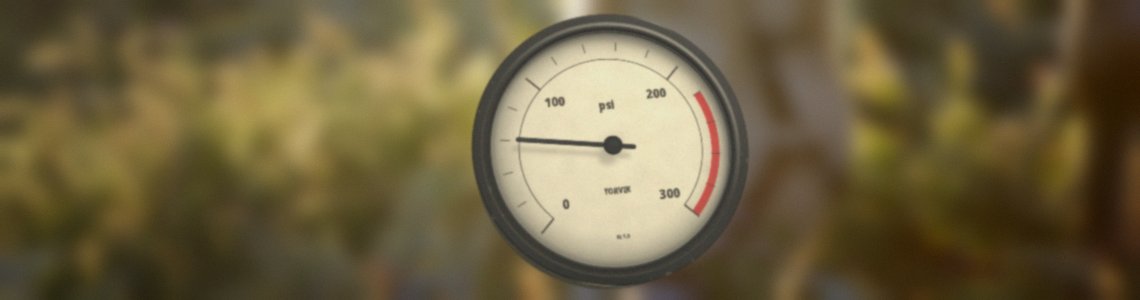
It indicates 60psi
